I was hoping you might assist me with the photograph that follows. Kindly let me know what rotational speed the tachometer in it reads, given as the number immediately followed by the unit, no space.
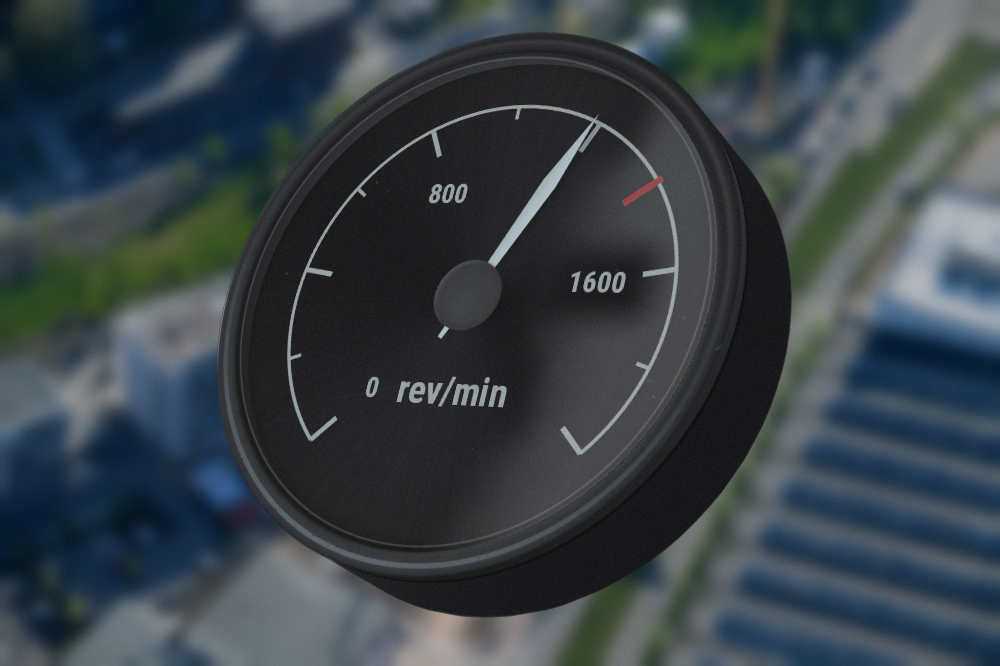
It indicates 1200rpm
